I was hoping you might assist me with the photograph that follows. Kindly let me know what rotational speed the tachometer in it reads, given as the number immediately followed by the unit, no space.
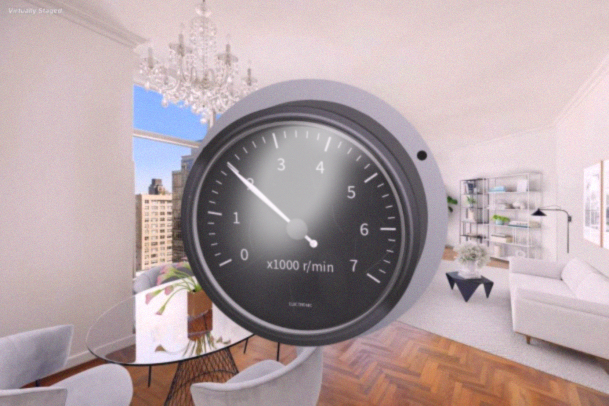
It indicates 2000rpm
